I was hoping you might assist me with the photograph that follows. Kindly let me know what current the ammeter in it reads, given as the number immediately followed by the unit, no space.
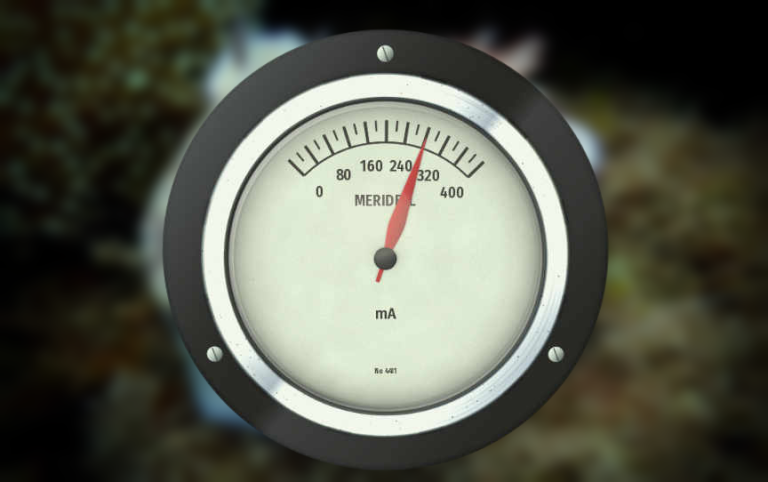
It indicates 280mA
